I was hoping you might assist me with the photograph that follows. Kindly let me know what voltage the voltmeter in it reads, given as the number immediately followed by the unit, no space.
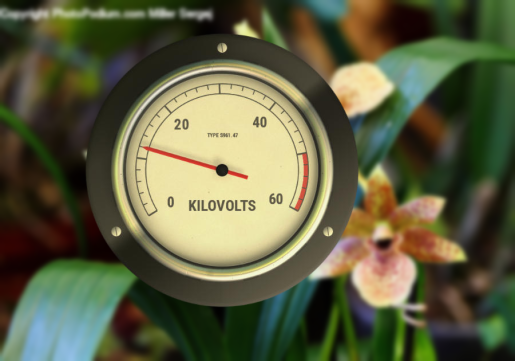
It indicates 12kV
